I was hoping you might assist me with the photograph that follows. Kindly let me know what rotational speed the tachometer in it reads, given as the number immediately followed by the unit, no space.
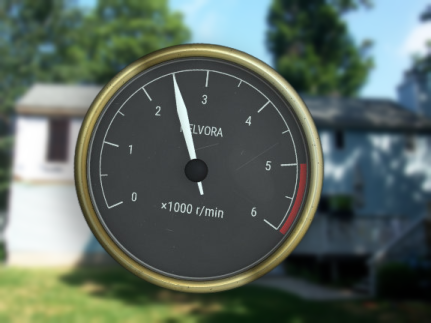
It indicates 2500rpm
